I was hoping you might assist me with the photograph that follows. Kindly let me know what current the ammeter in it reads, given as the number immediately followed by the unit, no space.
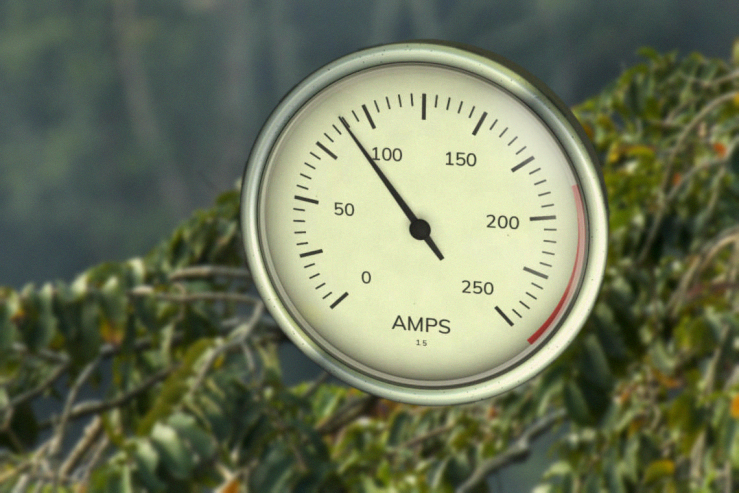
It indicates 90A
